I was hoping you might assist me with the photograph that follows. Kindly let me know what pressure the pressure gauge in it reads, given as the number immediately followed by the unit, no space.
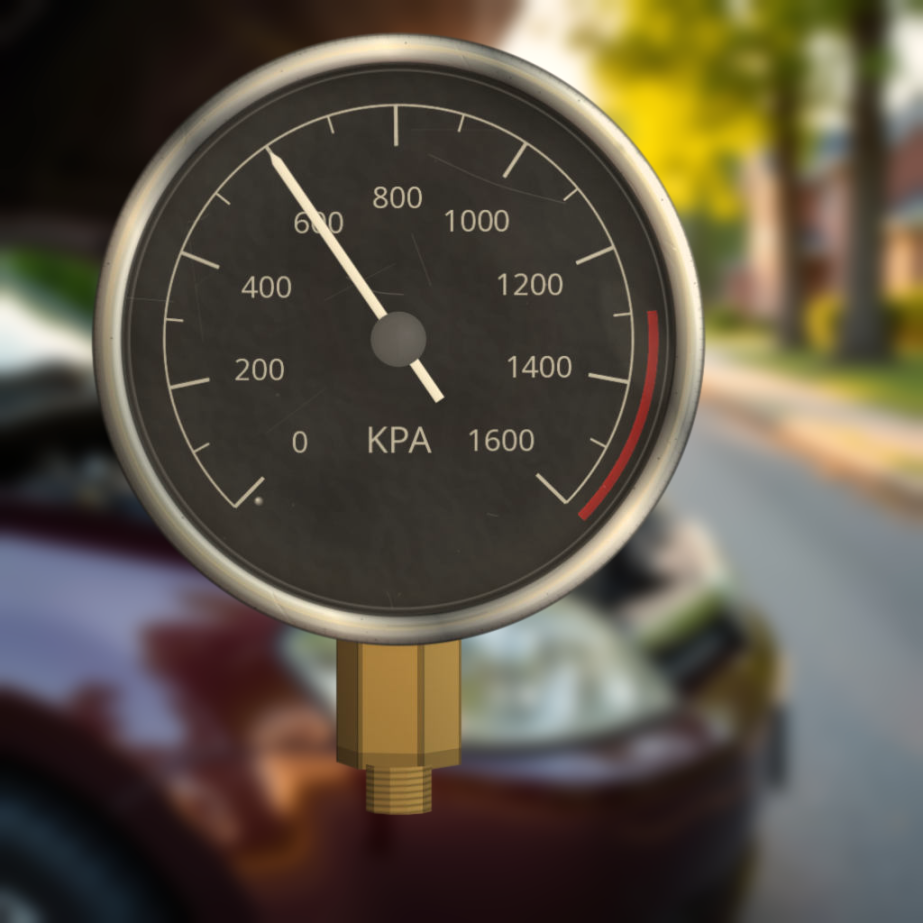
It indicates 600kPa
